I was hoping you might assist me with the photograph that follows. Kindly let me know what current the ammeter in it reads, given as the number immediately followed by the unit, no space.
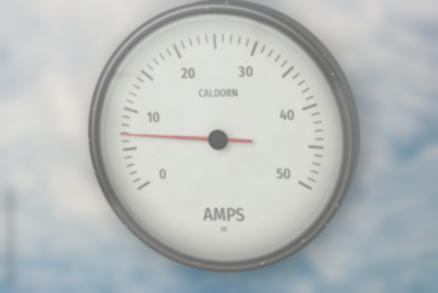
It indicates 7A
